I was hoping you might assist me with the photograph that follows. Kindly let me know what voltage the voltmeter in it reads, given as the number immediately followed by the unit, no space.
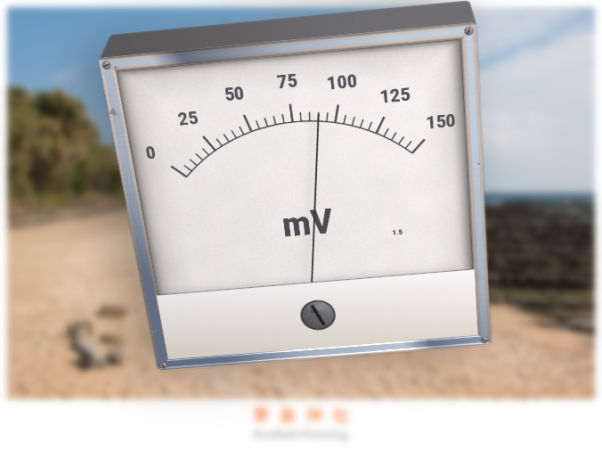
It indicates 90mV
